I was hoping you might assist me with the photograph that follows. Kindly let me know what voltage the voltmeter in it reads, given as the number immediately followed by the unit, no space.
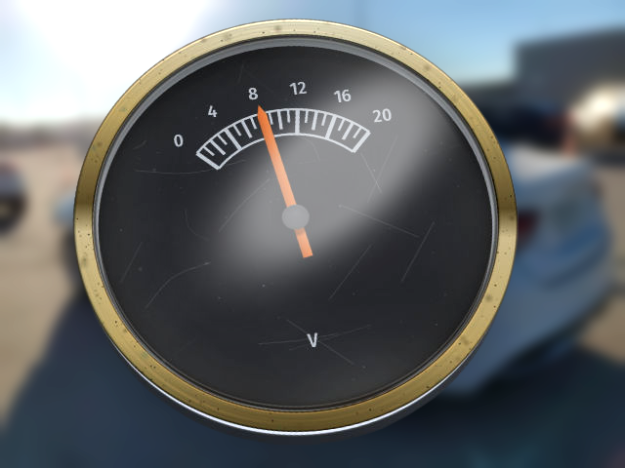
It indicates 8V
